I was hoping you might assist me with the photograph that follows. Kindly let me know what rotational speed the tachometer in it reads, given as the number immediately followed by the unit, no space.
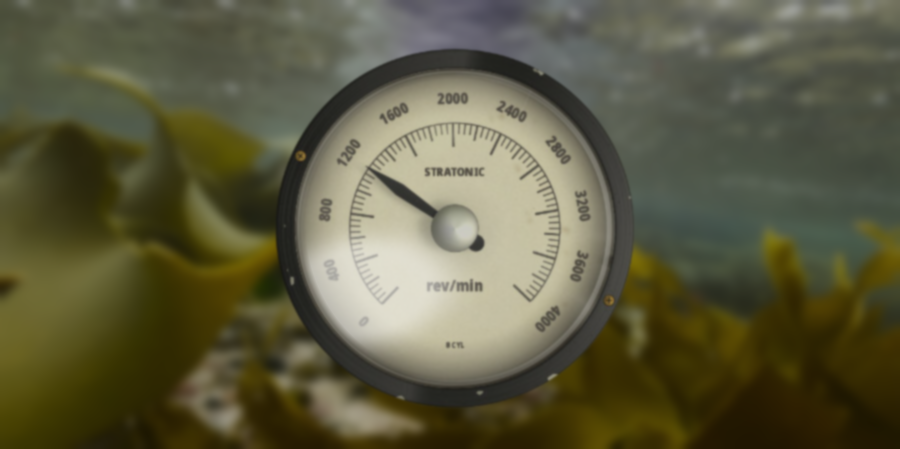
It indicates 1200rpm
